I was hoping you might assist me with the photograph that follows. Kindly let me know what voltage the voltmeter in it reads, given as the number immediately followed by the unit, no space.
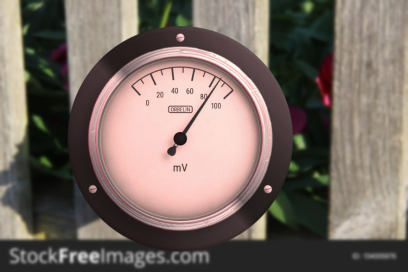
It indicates 85mV
